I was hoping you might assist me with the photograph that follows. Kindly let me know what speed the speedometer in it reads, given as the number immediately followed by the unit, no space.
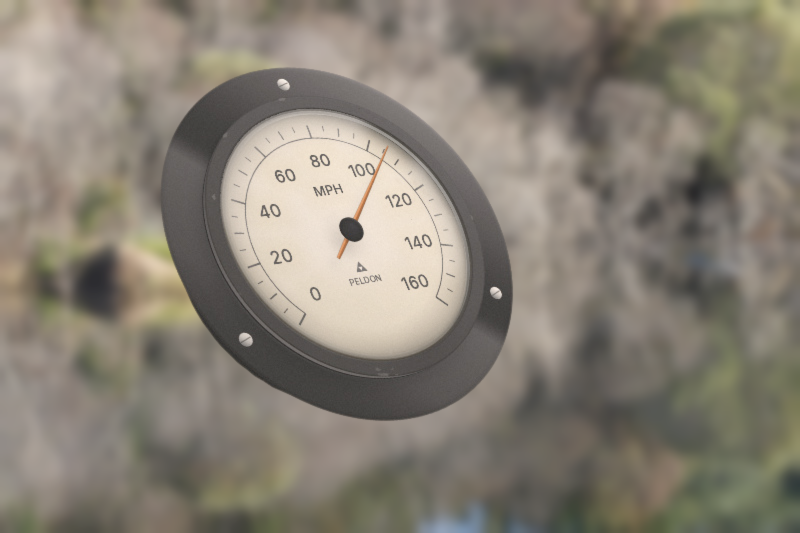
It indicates 105mph
